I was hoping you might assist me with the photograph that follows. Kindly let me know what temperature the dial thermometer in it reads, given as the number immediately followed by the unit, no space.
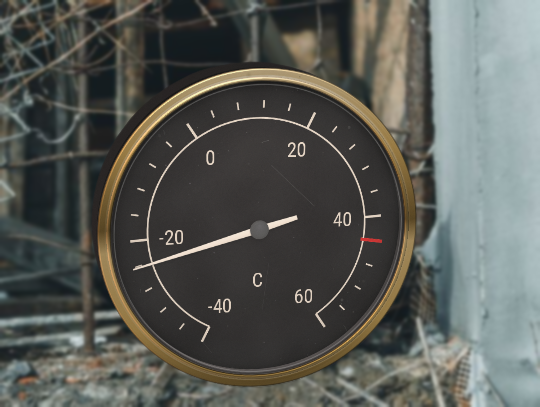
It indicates -24°C
